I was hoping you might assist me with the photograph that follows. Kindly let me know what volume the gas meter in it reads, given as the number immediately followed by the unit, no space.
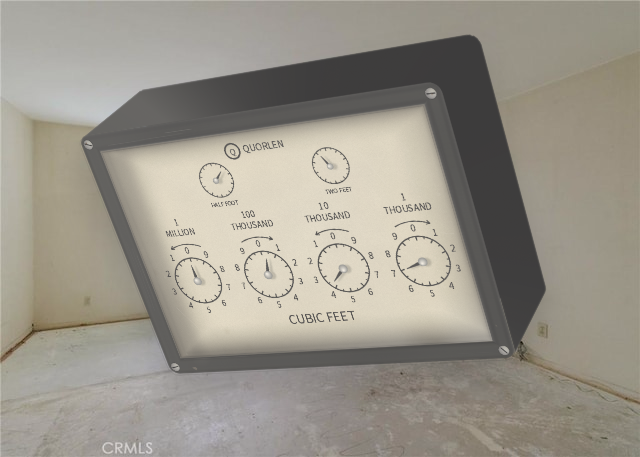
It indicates 3700ft³
